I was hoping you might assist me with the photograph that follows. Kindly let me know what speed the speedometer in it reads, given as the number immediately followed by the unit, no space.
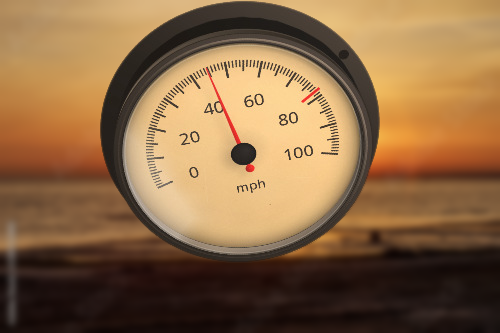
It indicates 45mph
